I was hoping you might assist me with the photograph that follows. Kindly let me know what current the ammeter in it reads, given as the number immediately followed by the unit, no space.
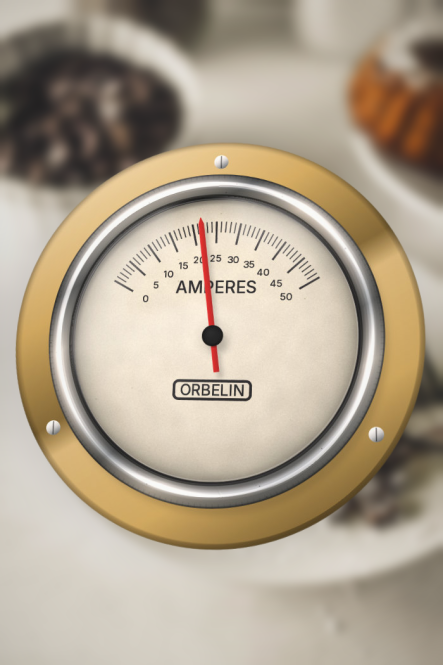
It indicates 22A
